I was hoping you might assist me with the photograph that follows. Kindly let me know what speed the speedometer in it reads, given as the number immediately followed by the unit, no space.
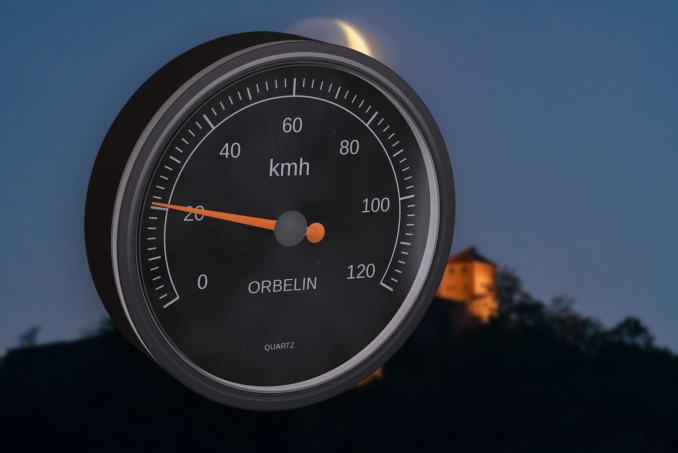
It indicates 21km/h
